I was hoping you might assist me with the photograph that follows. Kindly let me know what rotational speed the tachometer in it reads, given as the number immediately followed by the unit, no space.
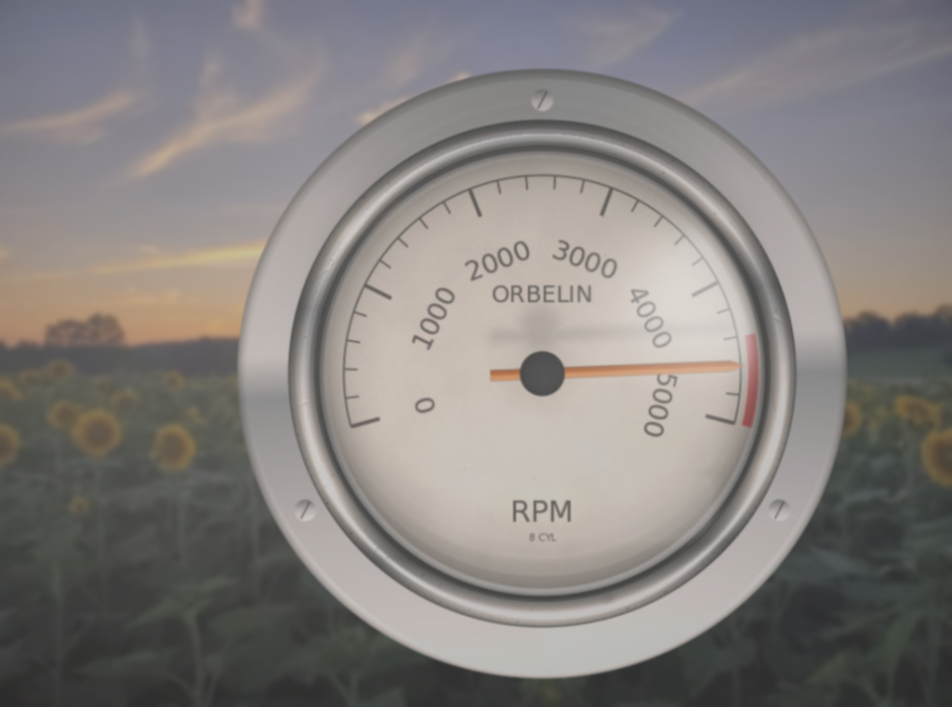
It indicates 4600rpm
